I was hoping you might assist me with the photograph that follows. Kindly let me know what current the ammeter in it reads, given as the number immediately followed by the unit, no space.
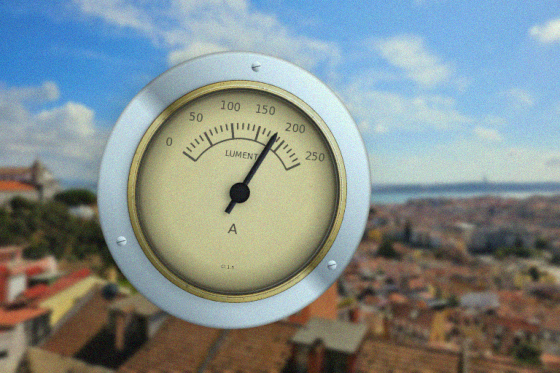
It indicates 180A
